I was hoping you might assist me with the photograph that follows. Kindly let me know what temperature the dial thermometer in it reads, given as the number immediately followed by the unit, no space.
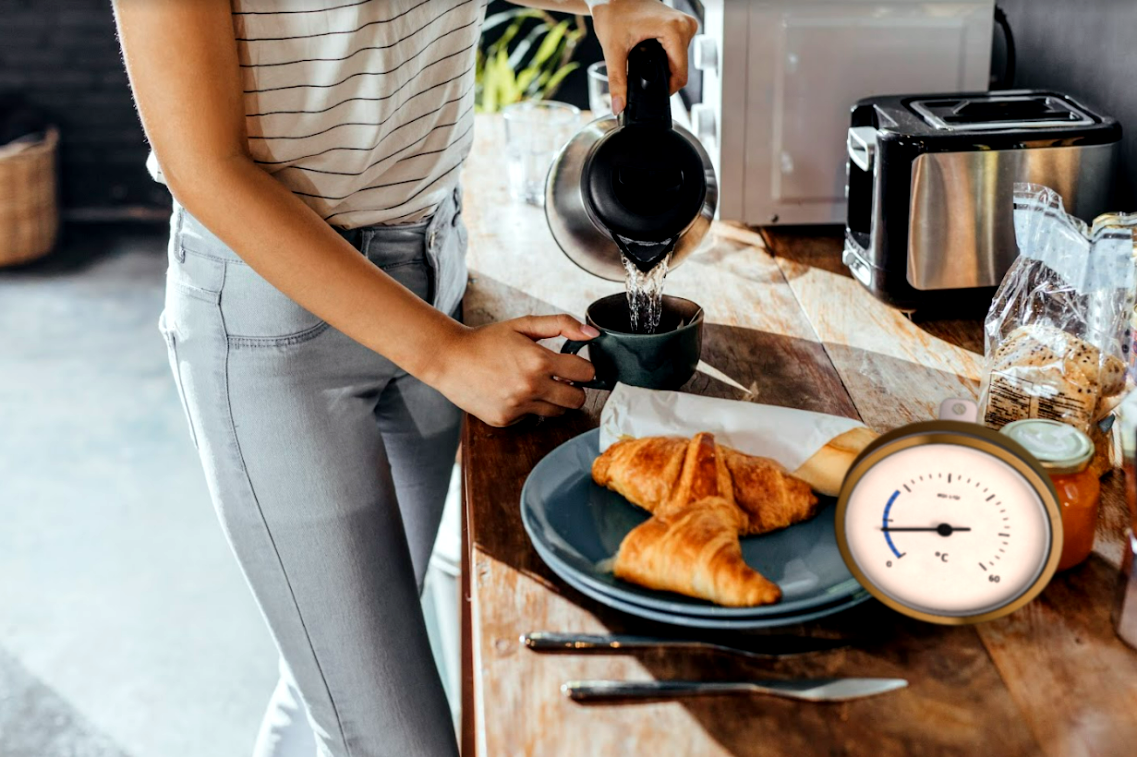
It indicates 8°C
